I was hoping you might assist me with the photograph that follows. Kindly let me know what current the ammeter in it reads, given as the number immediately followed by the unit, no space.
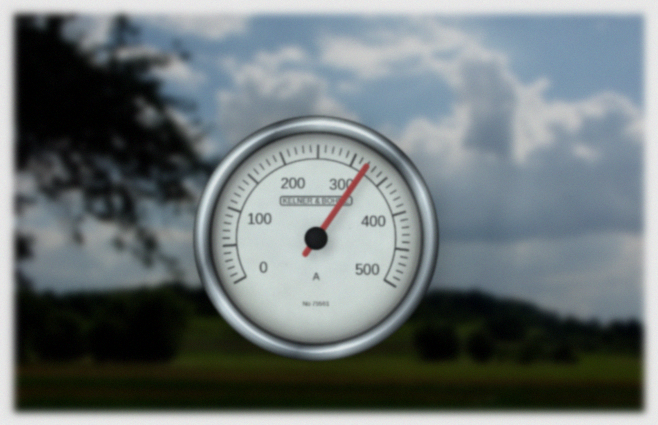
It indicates 320A
